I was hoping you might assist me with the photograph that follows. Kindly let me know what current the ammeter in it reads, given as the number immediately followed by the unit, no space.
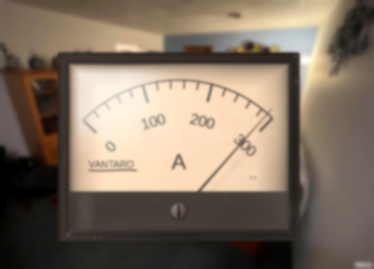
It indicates 290A
